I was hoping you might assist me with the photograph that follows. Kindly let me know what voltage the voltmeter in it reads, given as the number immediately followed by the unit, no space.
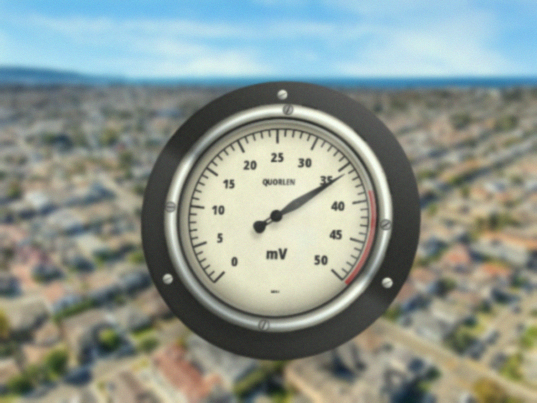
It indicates 36mV
